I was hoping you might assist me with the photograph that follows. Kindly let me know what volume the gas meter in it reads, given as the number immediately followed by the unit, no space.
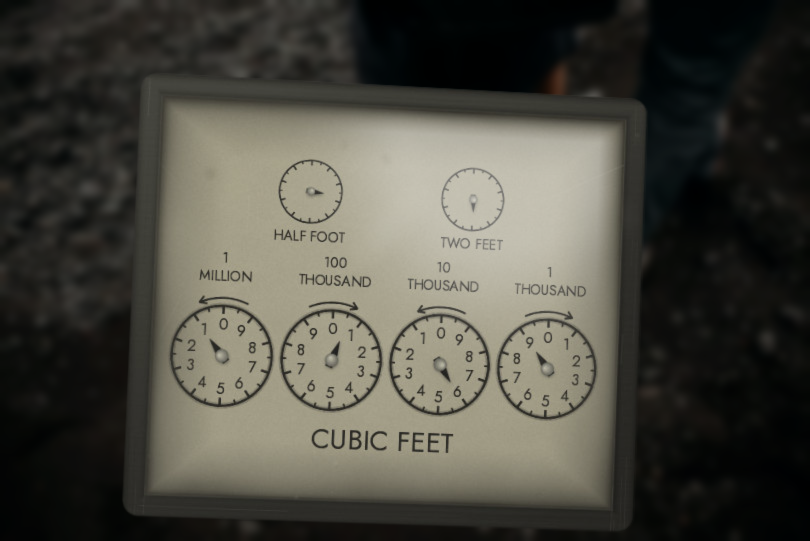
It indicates 105900ft³
